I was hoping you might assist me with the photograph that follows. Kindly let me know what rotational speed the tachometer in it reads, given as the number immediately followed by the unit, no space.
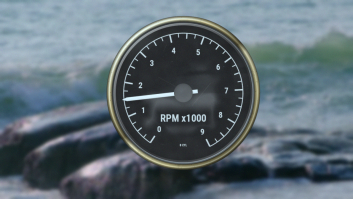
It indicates 1500rpm
